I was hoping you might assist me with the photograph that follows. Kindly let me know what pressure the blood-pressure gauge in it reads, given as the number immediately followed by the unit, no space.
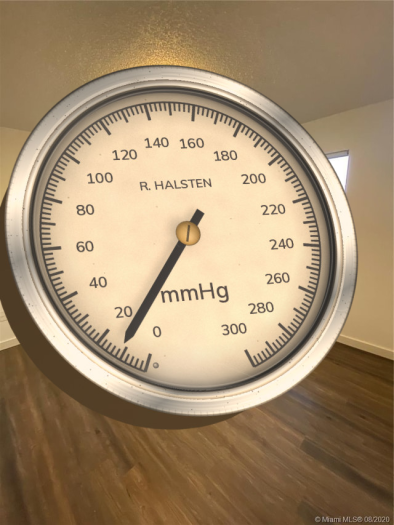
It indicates 12mmHg
